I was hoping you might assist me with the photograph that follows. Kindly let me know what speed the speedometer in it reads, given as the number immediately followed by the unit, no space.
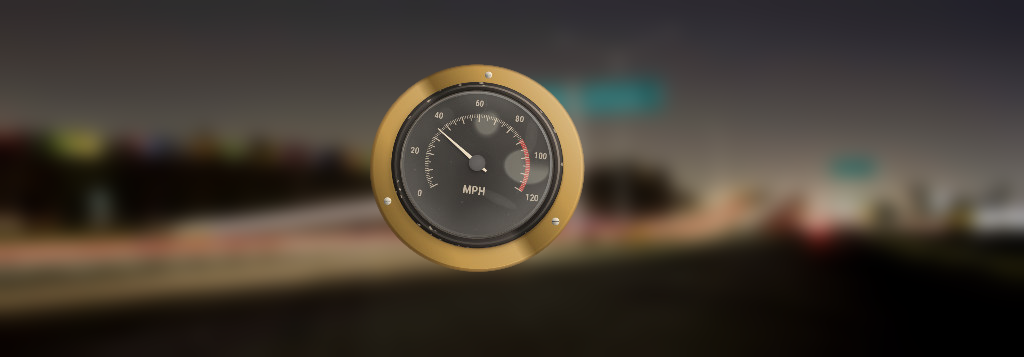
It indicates 35mph
